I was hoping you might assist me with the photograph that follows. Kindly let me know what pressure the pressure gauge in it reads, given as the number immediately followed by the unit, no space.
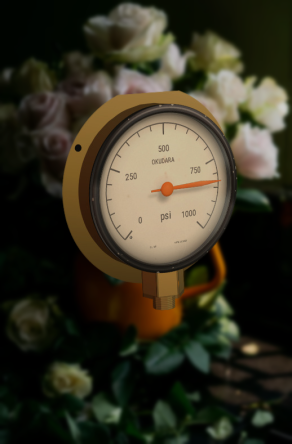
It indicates 825psi
